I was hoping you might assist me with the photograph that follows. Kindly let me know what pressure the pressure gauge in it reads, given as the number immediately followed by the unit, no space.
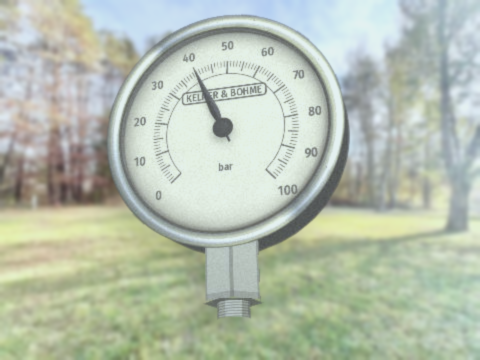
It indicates 40bar
